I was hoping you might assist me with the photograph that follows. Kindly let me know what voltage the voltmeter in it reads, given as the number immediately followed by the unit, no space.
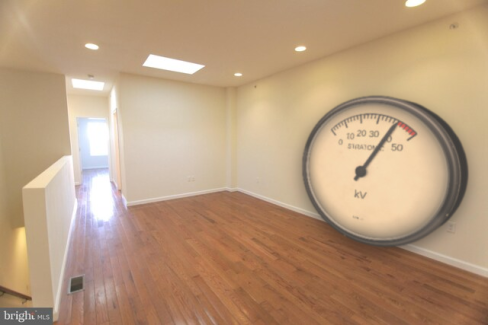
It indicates 40kV
